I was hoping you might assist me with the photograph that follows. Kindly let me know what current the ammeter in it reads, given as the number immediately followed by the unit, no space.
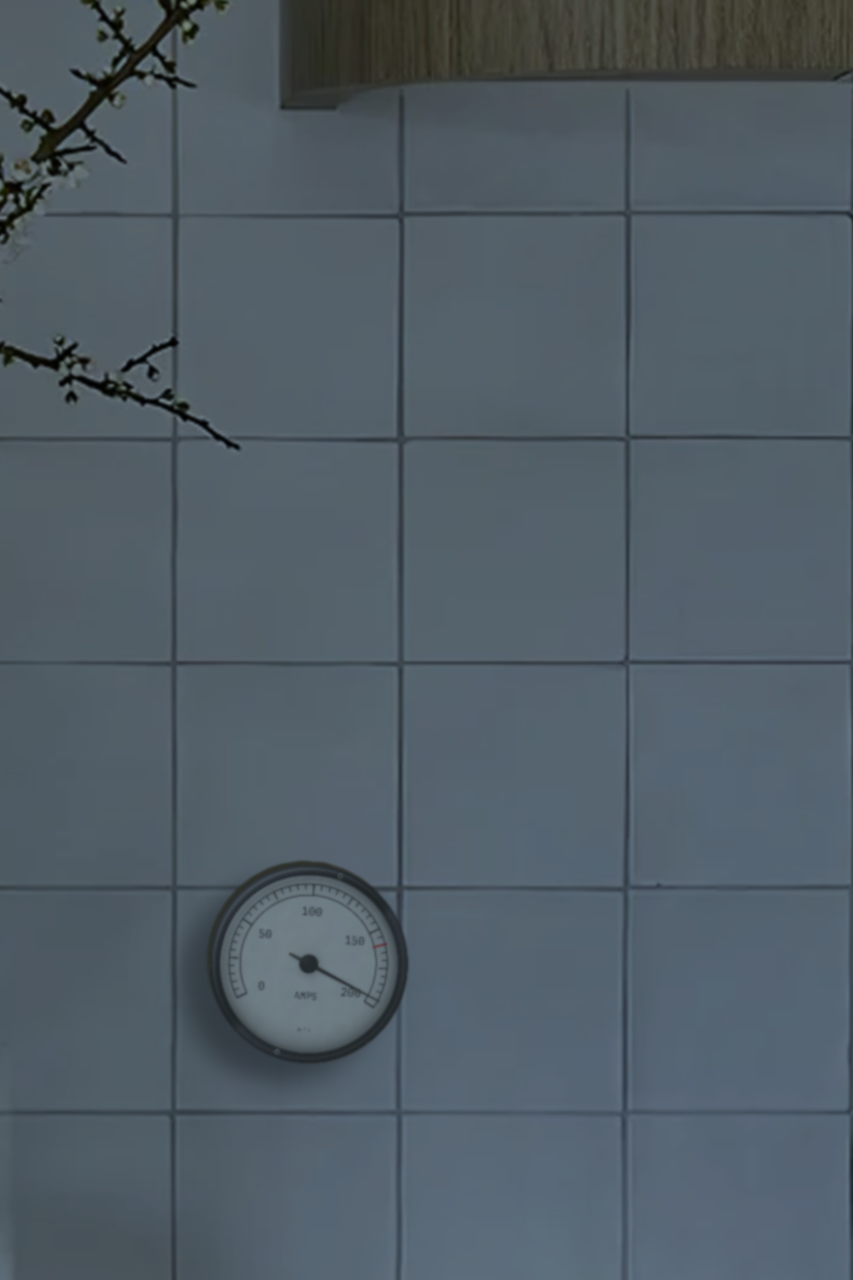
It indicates 195A
